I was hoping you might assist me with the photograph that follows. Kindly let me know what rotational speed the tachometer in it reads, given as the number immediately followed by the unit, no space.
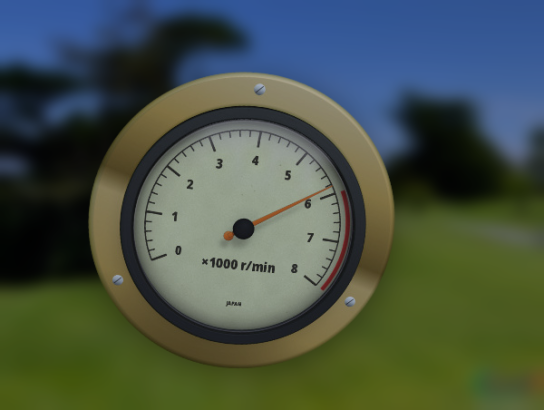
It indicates 5800rpm
